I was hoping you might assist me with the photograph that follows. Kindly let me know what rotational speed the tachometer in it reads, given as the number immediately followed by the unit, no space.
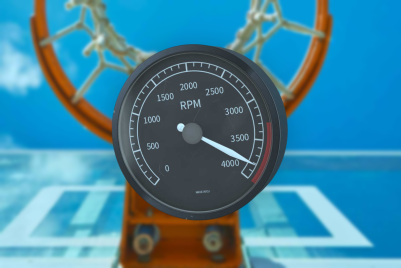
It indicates 3800rpm
